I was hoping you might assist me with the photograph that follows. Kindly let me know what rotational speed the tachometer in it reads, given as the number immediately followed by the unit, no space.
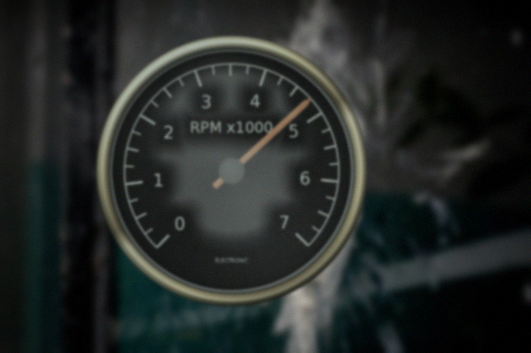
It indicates 4750rpm
